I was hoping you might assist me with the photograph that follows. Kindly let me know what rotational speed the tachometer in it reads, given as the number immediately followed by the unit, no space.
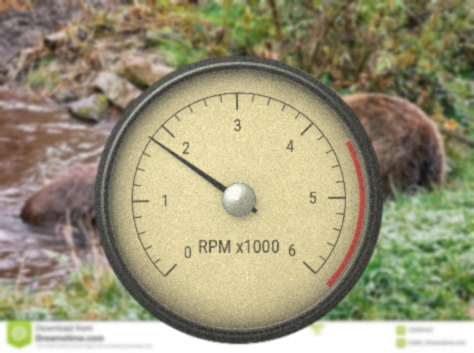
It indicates 1800rpm
